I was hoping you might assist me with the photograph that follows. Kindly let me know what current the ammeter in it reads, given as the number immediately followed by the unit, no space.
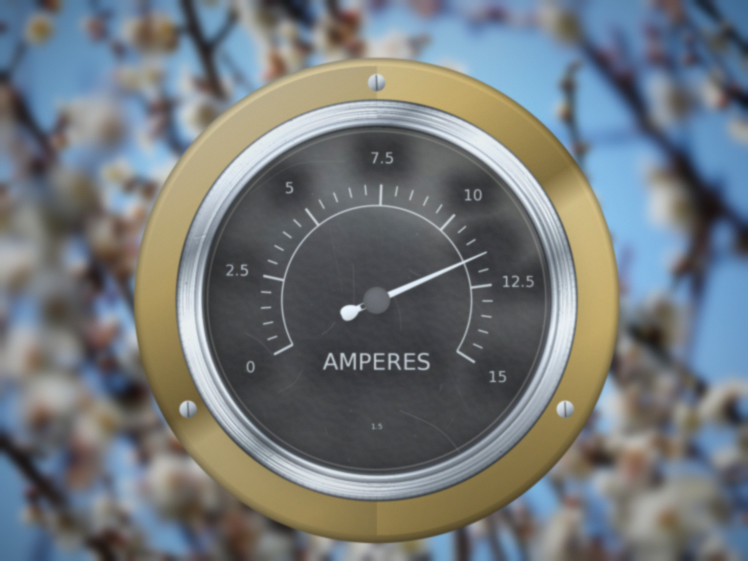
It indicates 11.5A
